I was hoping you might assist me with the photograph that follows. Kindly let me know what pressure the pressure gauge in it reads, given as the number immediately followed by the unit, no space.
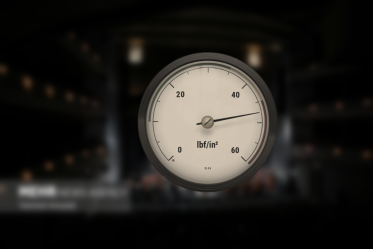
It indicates 47.5psi
